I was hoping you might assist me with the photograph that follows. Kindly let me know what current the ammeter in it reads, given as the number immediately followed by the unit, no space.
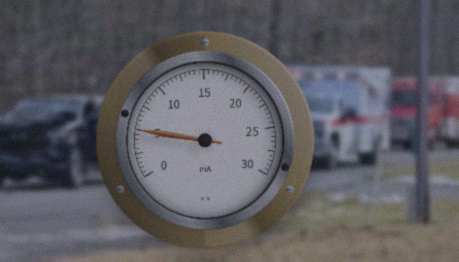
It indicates 5mA
